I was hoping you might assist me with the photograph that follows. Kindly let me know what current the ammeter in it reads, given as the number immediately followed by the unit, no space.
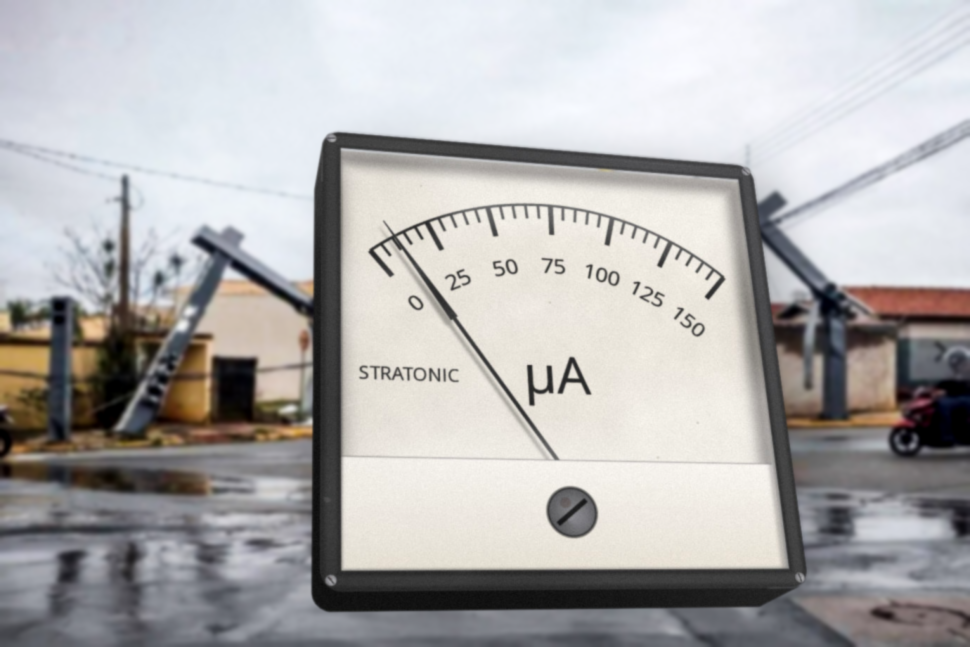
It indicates 10µA
